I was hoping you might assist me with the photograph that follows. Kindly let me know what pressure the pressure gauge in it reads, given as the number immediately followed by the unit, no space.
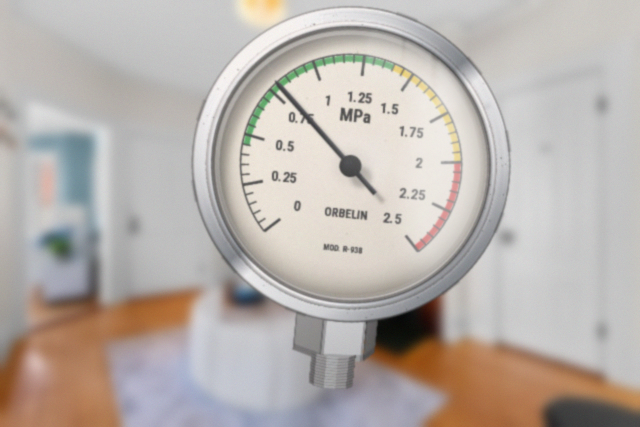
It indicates 0.8MPa
